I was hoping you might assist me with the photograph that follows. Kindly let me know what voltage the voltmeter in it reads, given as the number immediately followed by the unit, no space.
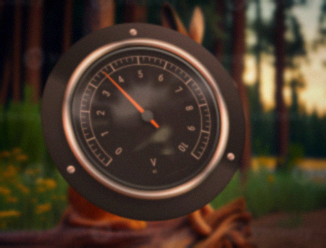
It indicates 3.6V
